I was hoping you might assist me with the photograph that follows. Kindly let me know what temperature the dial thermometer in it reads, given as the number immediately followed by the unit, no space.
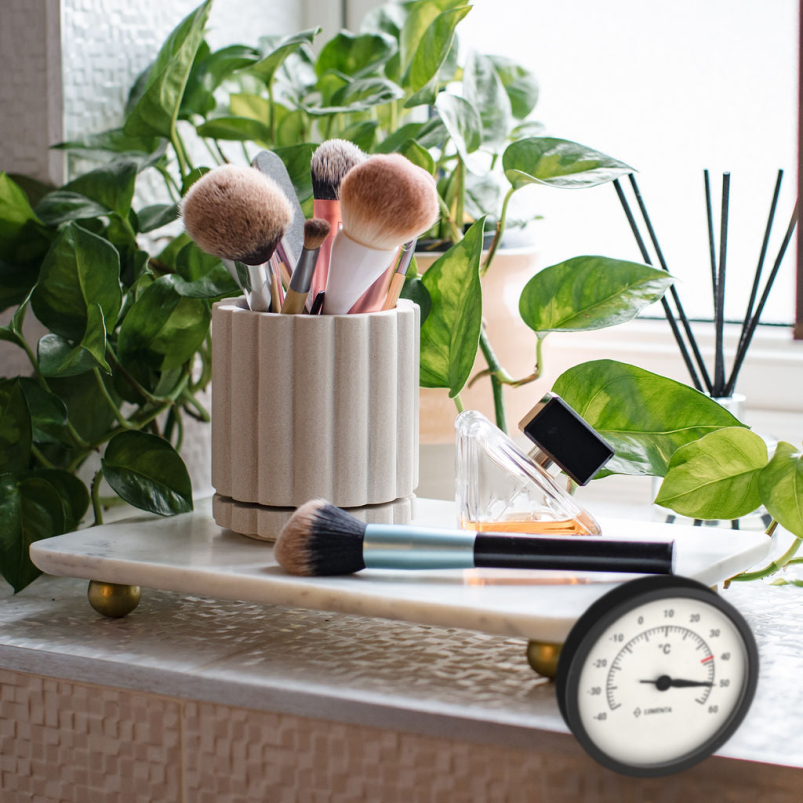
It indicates 50°C
